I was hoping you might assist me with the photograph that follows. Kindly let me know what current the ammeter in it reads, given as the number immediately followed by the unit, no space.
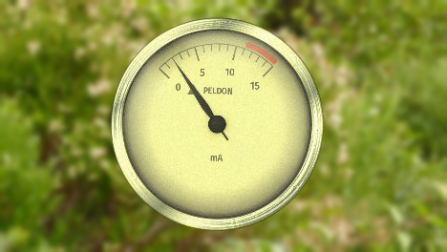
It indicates 2mA
